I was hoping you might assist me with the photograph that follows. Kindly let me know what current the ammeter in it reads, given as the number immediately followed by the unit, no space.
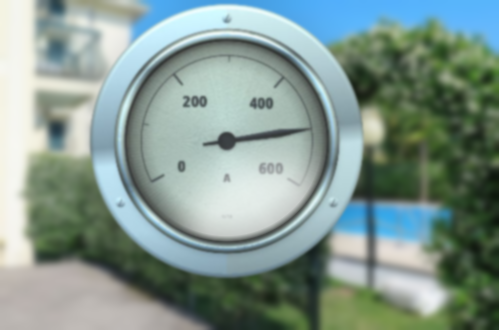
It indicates 500A
